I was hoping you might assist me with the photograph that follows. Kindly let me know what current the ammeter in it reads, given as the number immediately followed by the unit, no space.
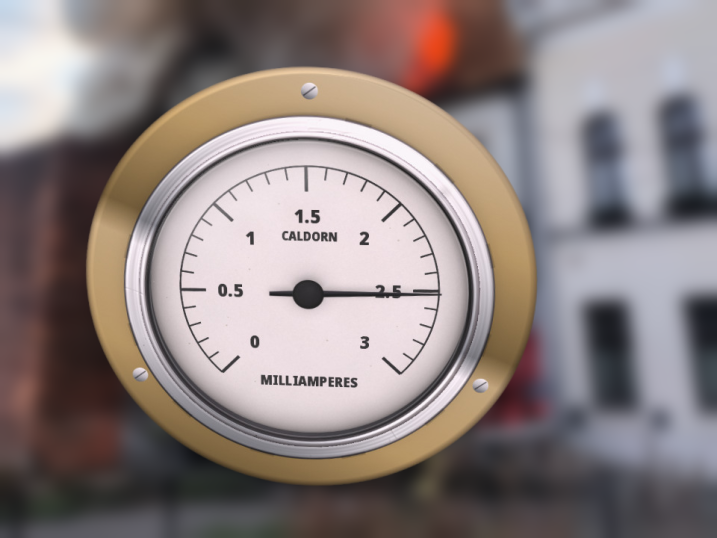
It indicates 2.5mA
